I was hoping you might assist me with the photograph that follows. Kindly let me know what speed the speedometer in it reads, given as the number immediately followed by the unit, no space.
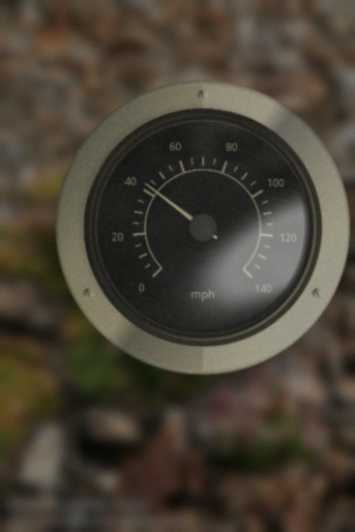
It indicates 42.5mph
